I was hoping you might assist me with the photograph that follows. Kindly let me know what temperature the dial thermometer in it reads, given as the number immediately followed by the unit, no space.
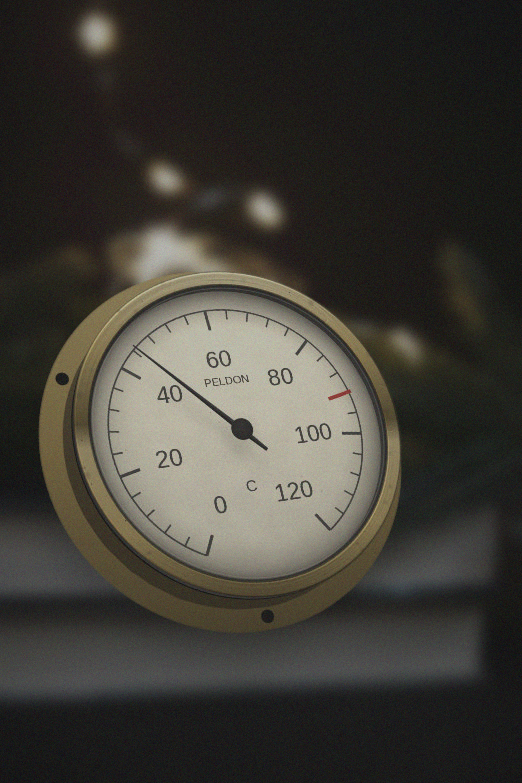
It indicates 44°C
